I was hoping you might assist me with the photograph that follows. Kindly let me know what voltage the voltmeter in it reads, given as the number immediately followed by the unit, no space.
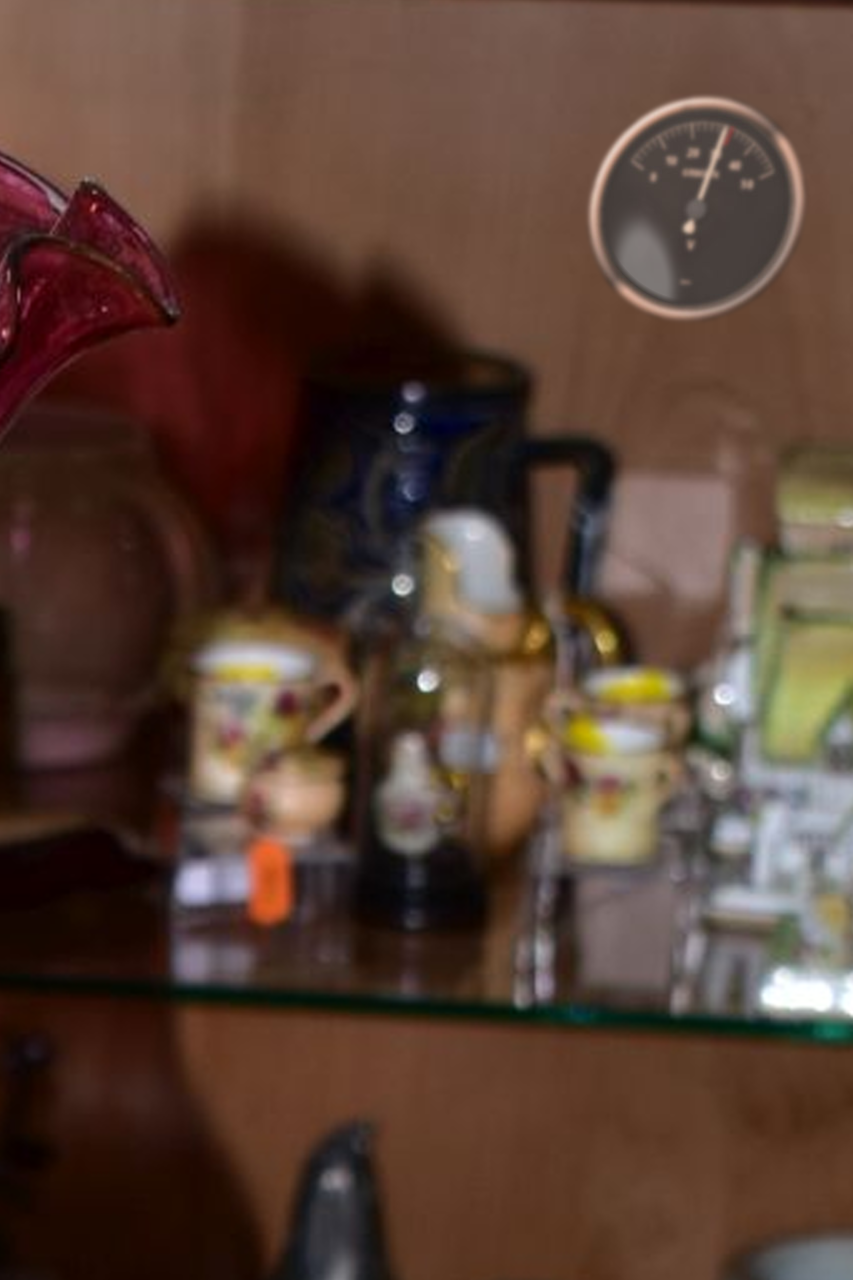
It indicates 30V
